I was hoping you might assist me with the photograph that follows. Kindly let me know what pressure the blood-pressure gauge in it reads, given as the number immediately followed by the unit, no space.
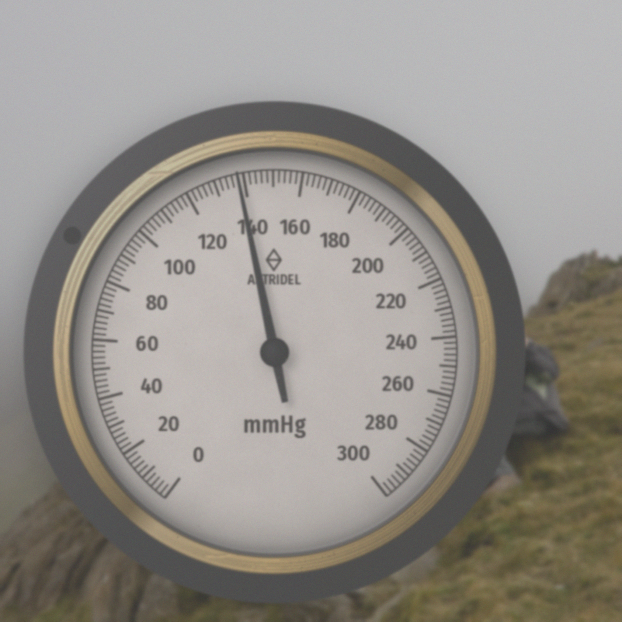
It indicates 138mmHg
